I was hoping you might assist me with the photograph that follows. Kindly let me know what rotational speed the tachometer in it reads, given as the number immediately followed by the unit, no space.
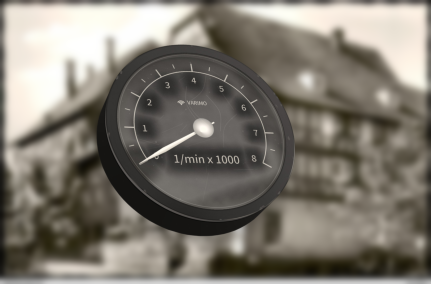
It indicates 0rpm
